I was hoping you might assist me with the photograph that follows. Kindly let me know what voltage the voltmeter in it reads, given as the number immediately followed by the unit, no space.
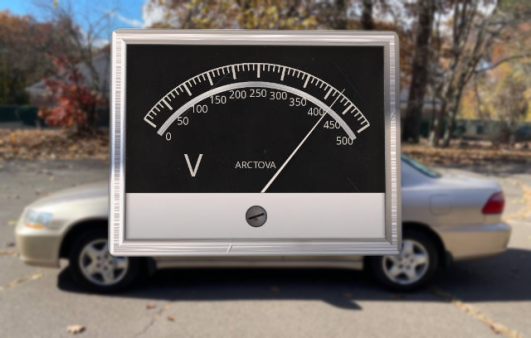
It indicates 420V
